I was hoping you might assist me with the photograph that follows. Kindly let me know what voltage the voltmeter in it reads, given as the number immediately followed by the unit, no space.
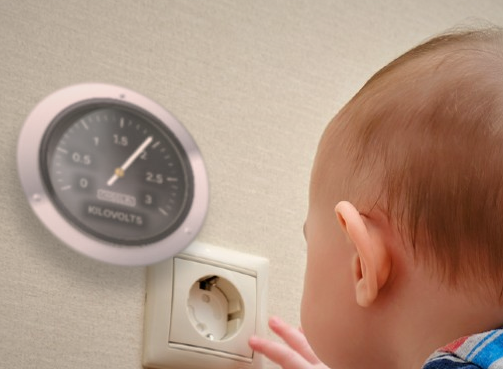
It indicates 1.9kV
